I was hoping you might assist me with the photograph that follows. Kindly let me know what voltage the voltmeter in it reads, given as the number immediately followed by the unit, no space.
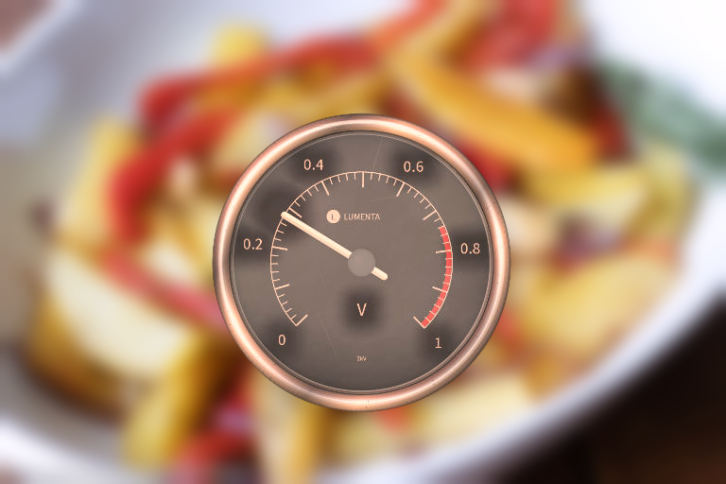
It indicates 0.28V
